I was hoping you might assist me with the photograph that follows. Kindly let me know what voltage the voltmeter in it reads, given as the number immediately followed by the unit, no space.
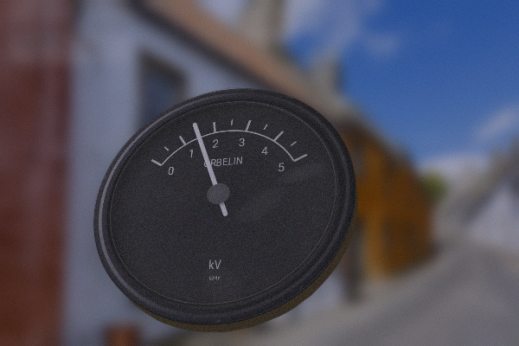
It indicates 1.5kV
